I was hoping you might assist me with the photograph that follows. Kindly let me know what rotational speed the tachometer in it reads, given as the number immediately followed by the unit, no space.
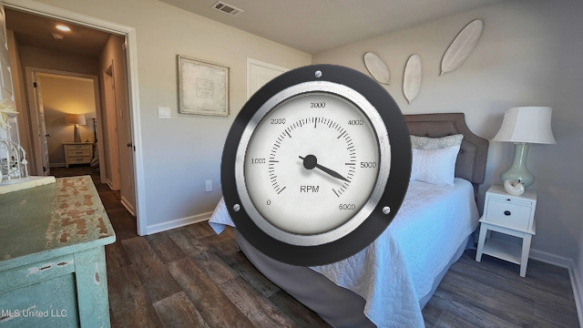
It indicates 5500rpm
